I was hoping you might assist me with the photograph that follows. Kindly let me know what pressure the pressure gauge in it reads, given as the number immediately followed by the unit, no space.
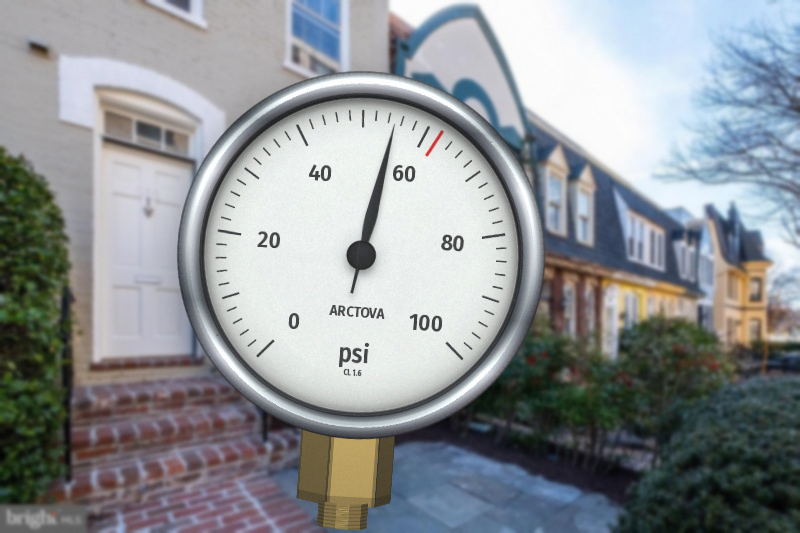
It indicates 55psi
